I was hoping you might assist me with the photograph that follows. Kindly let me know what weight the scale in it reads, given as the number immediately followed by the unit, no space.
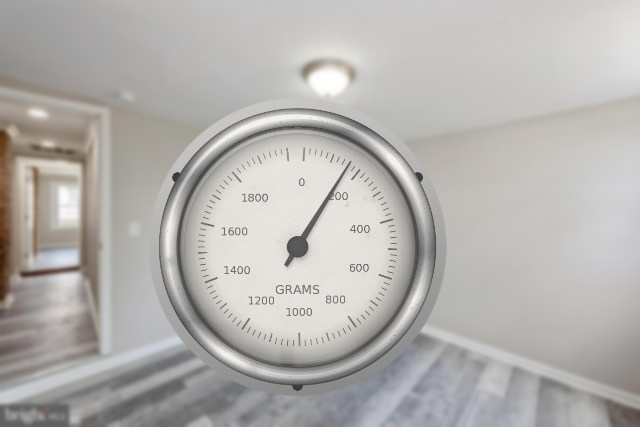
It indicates 160g
